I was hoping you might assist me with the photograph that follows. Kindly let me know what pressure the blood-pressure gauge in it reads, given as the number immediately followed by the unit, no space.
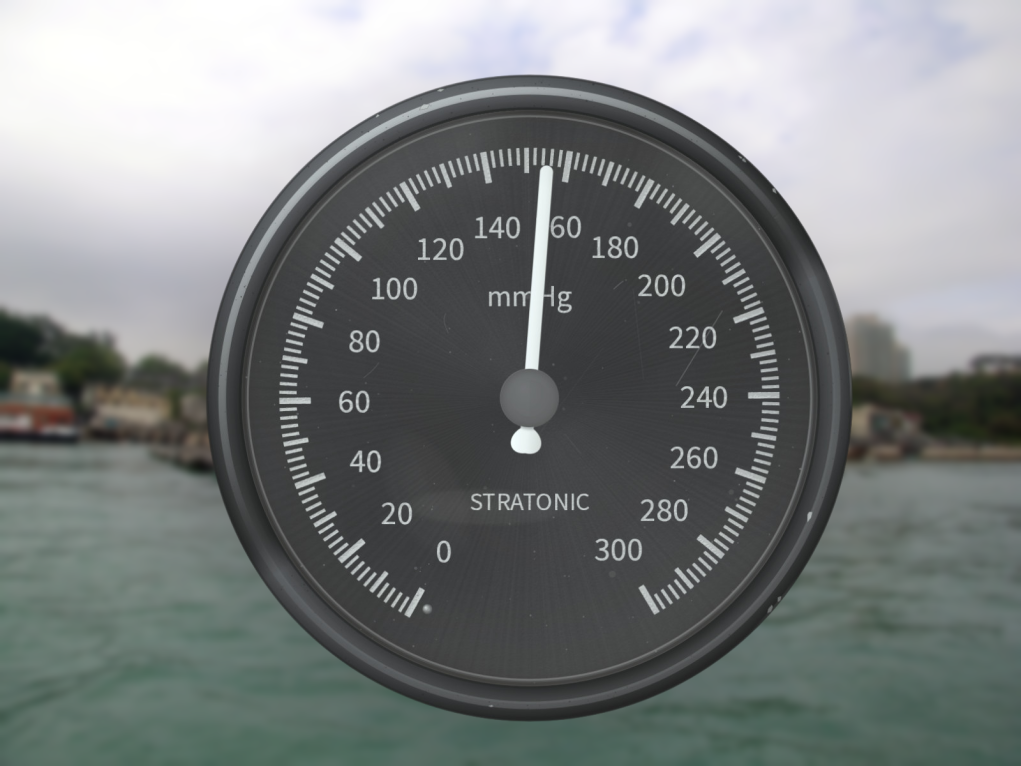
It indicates 155mmHg
